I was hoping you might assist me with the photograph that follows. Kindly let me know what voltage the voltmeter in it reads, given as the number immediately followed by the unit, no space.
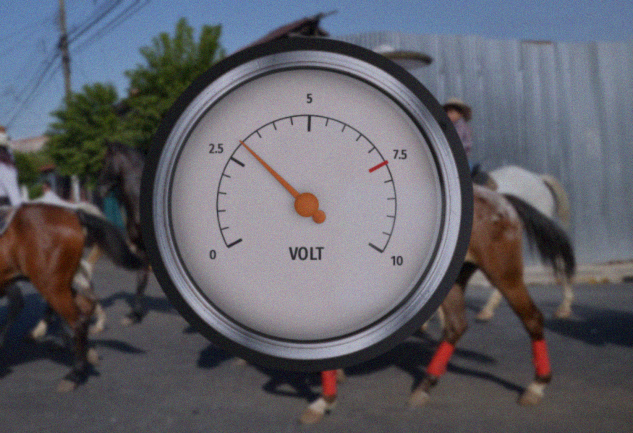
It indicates 3V
